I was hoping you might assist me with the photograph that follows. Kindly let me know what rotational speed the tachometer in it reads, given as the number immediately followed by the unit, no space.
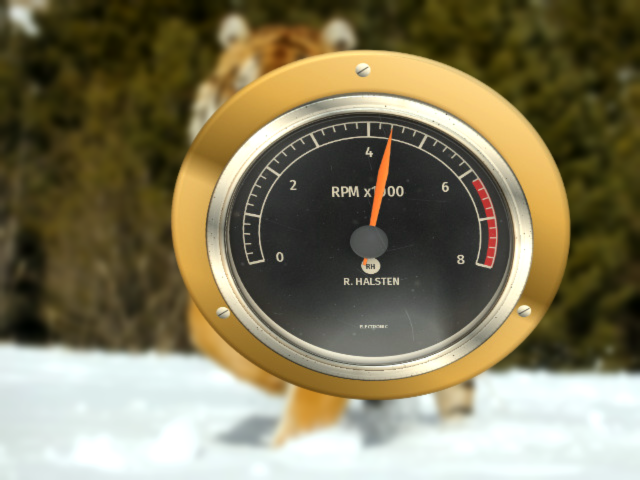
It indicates 4400rpm
